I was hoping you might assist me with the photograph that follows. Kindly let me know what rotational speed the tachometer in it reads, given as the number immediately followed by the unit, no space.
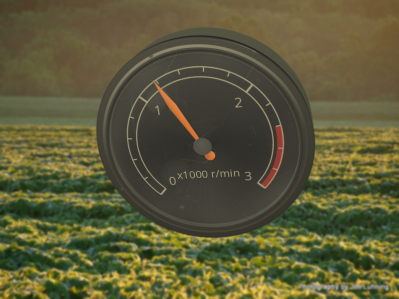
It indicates 1200rpm
